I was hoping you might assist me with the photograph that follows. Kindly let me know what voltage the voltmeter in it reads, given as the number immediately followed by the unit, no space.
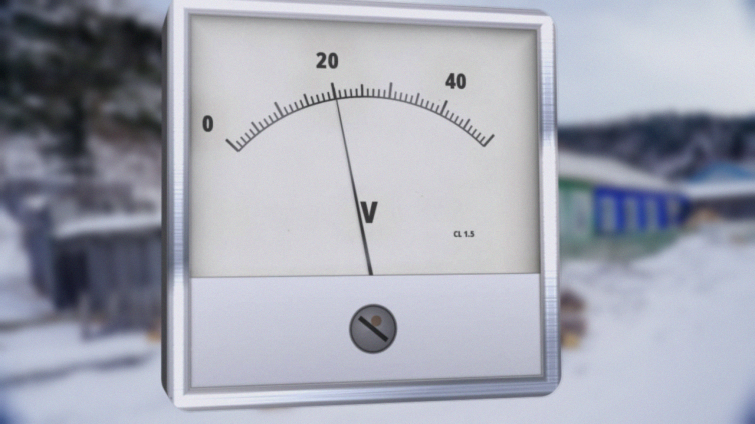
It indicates 20V
